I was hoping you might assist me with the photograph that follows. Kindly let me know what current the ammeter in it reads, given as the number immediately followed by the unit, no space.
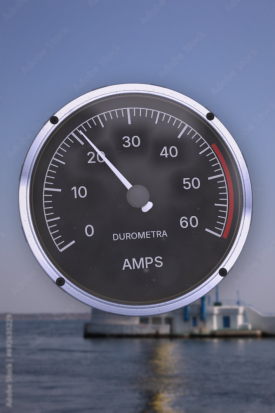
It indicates 21A
